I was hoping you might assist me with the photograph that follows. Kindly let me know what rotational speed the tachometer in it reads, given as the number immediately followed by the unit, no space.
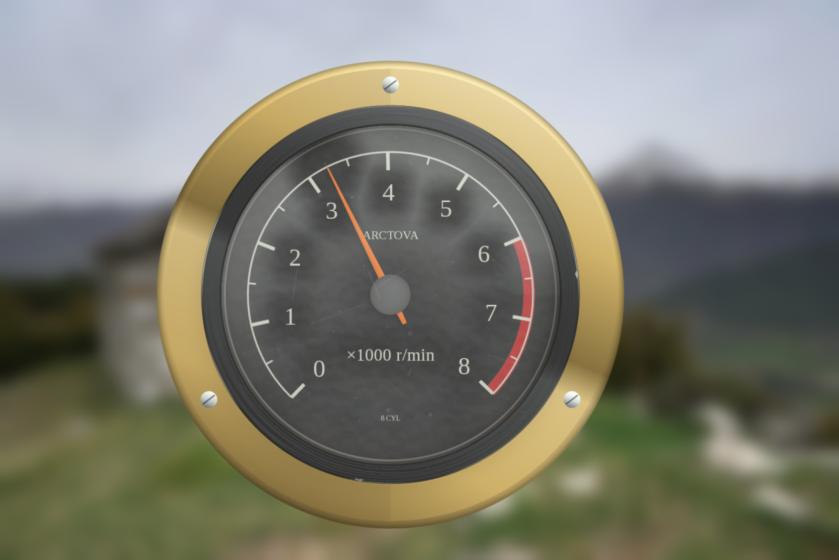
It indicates 3250rpm
